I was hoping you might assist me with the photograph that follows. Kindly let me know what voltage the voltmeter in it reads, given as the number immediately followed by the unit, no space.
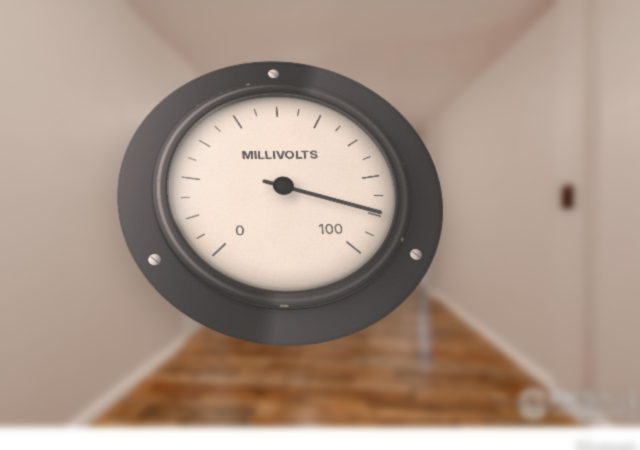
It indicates 90mV
